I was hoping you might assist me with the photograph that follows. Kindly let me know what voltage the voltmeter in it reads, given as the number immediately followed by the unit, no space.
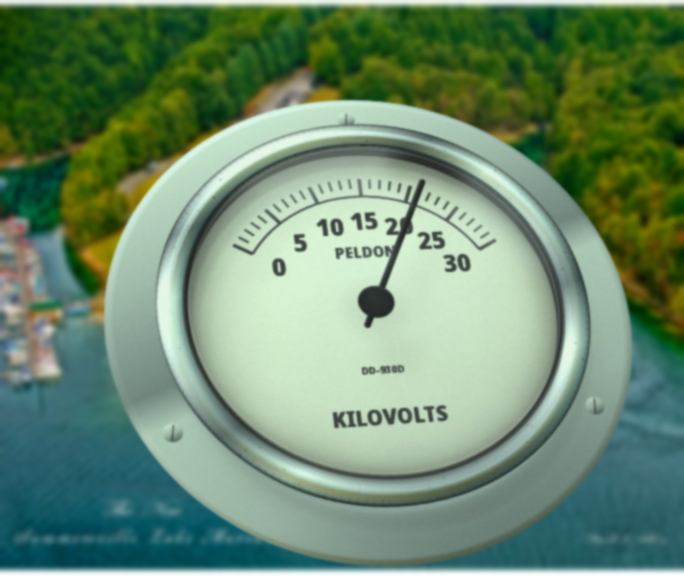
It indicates 21kV
